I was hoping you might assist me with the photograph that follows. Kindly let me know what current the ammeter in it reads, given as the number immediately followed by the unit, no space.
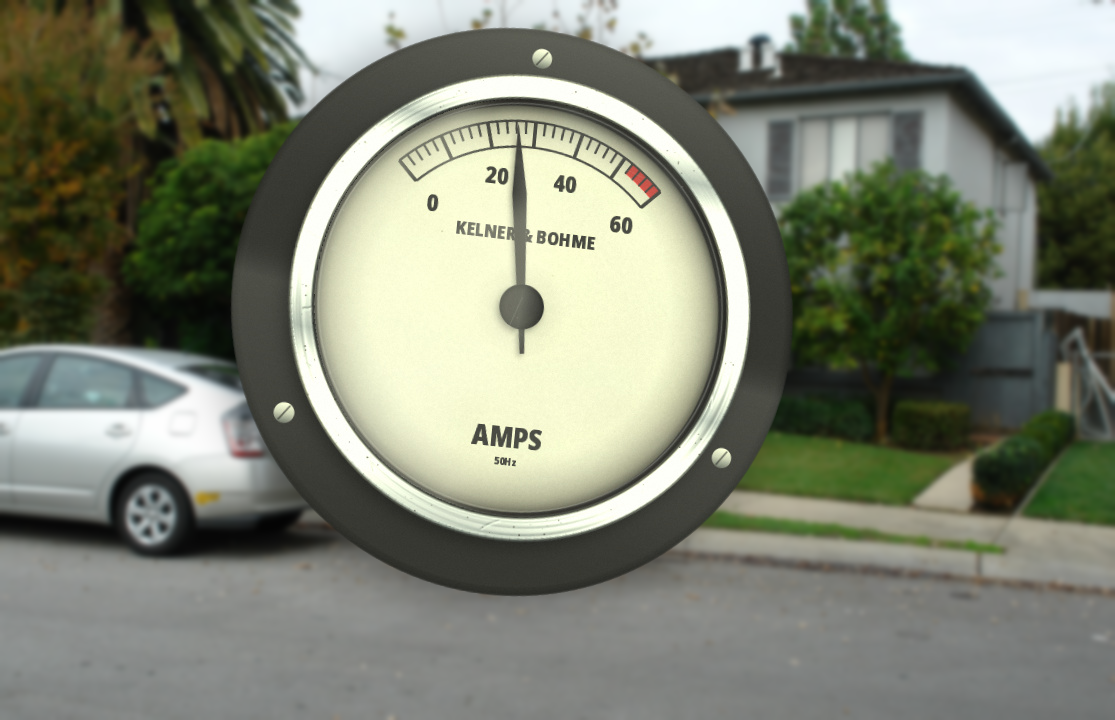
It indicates 26A
